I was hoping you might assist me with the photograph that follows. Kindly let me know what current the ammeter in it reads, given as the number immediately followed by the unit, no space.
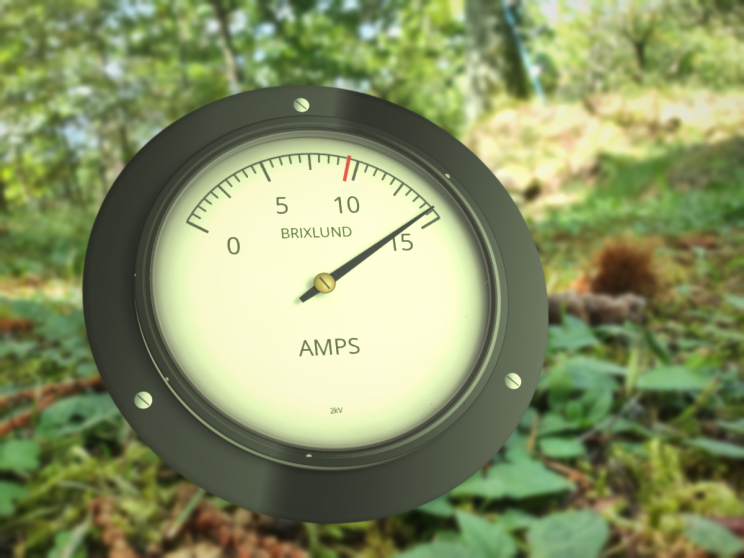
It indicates 14.5A
